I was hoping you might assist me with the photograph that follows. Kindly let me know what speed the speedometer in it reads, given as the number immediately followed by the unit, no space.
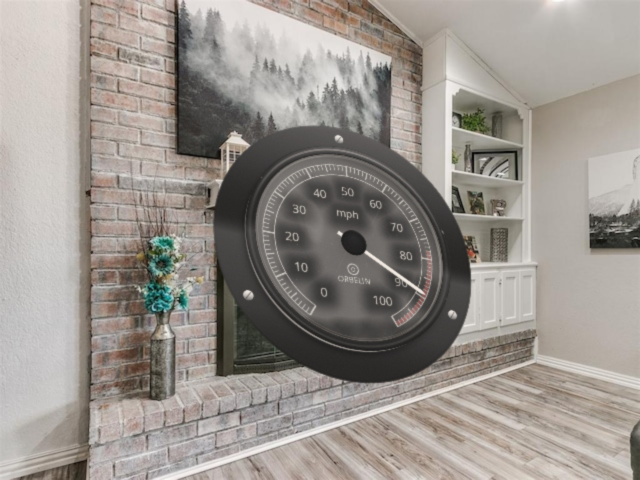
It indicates 90mph
